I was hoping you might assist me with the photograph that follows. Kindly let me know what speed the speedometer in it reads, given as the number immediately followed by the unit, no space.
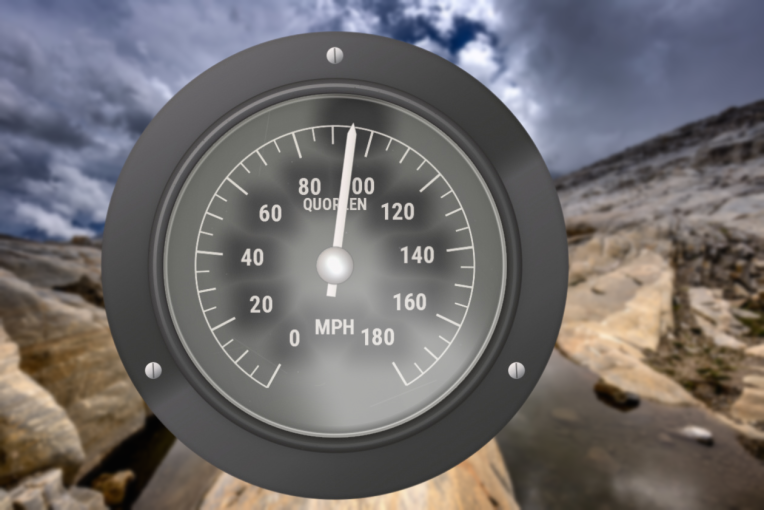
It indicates 95mph
